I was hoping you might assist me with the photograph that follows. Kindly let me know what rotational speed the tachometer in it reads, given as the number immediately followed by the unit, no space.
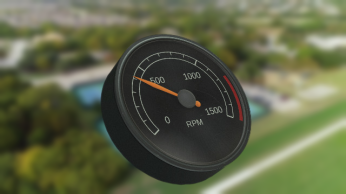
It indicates 400rpm
